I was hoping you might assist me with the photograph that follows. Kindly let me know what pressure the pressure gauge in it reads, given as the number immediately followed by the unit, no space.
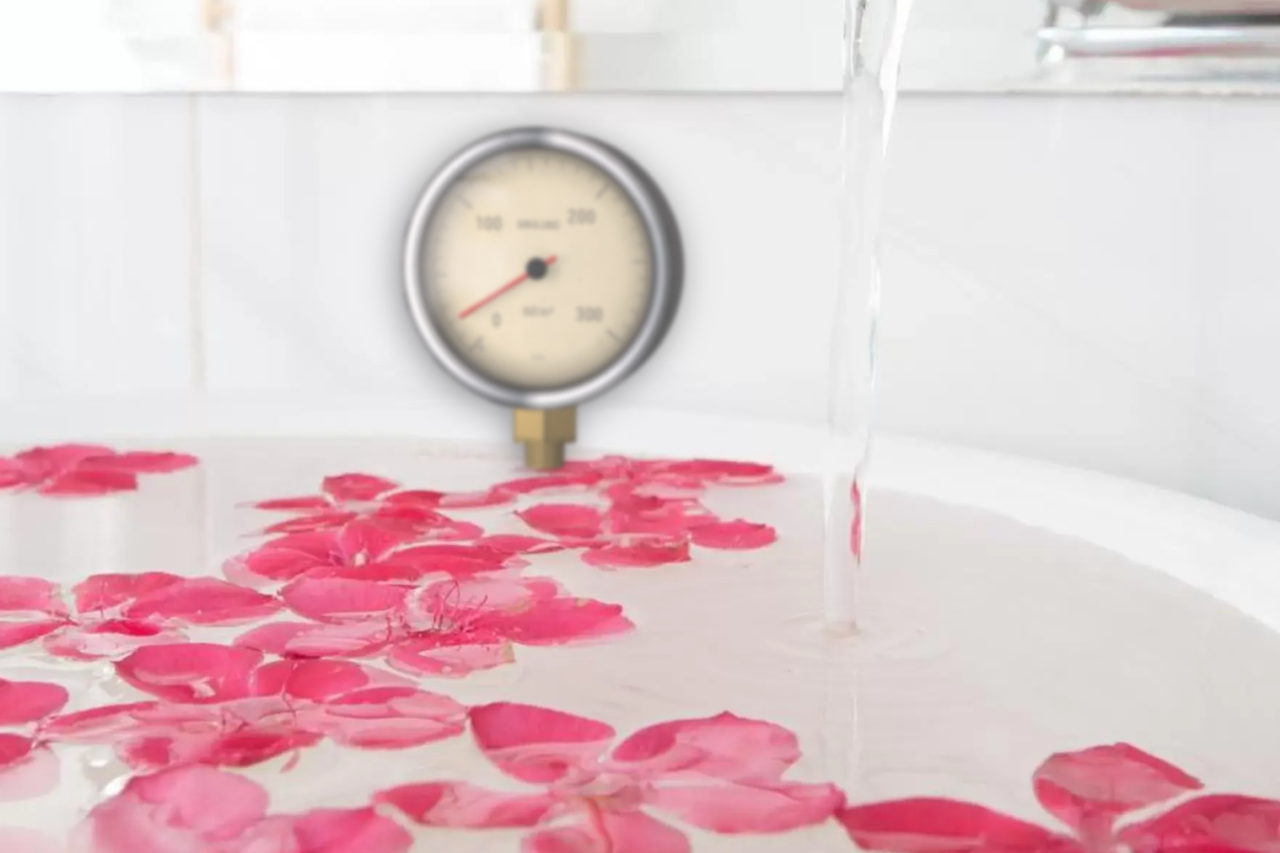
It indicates 20psi
